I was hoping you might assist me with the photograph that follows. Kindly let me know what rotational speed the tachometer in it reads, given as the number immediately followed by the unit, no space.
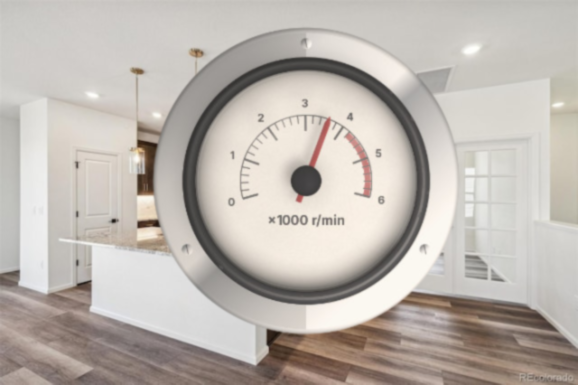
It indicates 3600rpm
